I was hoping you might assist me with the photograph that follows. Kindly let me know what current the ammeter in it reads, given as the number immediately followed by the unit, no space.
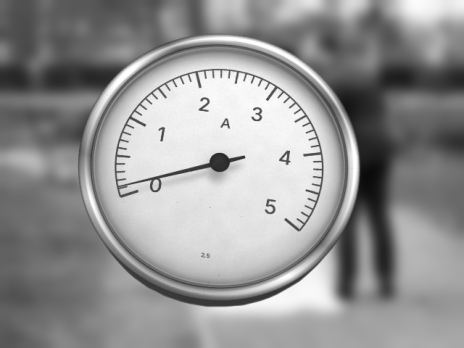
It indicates 0.1A
